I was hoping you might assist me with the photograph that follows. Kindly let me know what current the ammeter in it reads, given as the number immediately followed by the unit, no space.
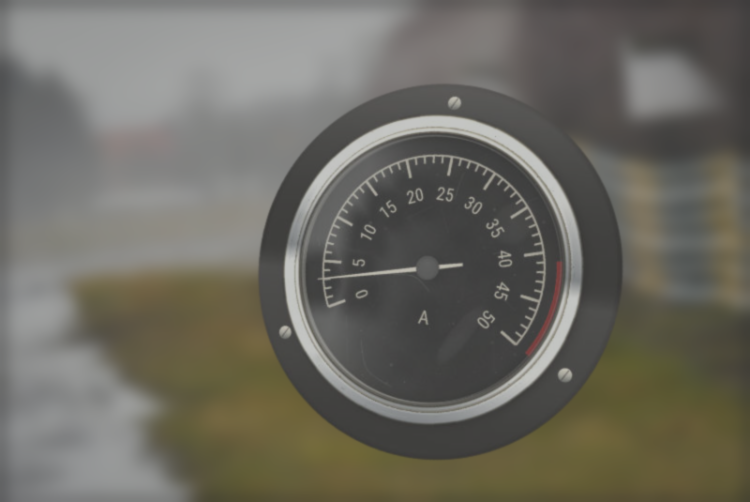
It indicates 3A
